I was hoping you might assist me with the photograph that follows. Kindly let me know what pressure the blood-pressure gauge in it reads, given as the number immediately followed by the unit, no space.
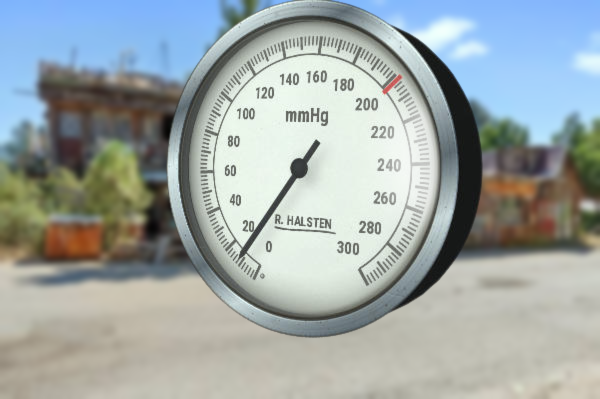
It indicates 10mmHg
